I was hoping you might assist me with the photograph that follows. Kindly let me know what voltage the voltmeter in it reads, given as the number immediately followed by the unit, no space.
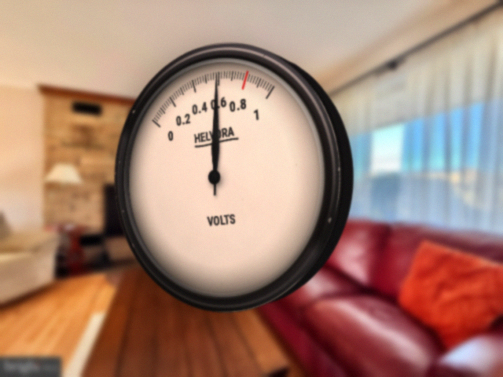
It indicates 0.6V
